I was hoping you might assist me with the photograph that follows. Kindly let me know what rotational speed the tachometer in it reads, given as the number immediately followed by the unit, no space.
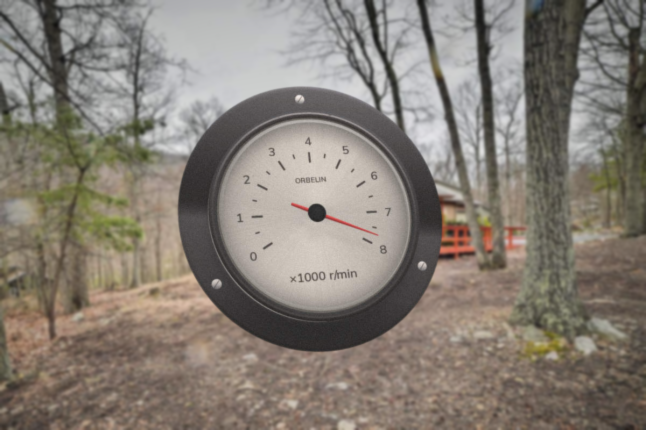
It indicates 7750rpm
